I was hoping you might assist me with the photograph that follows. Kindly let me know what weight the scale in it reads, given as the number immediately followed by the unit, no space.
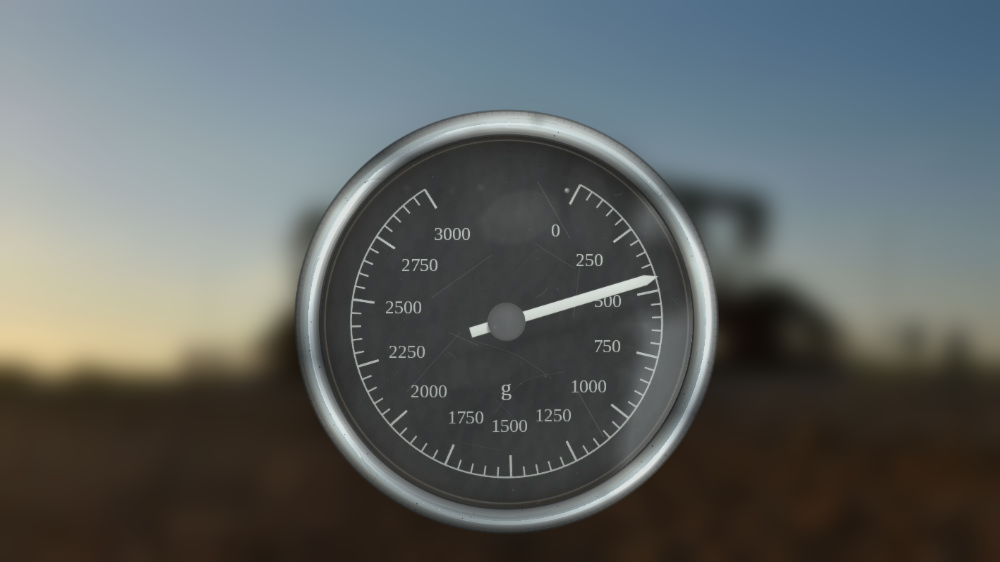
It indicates 450g
